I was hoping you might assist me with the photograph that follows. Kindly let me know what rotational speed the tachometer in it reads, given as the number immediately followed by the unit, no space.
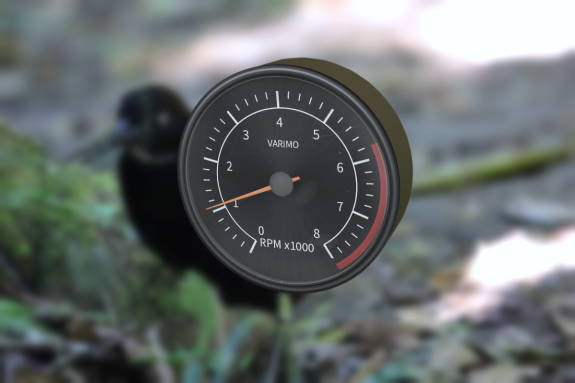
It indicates 1100rpm
